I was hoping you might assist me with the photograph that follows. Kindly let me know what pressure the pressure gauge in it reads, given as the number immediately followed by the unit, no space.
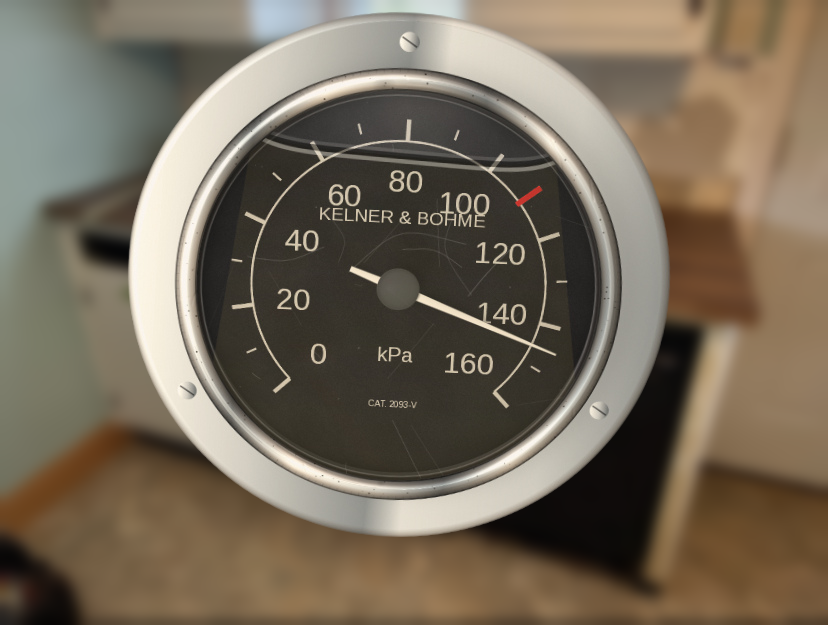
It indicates 145kPa
